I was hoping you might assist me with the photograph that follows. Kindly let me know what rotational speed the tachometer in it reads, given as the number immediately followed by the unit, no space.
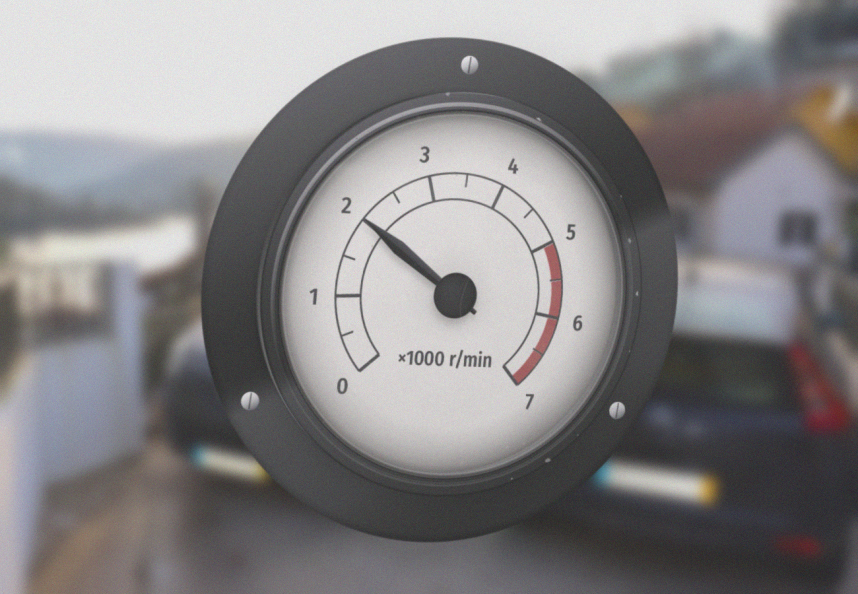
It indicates 2000rpm
